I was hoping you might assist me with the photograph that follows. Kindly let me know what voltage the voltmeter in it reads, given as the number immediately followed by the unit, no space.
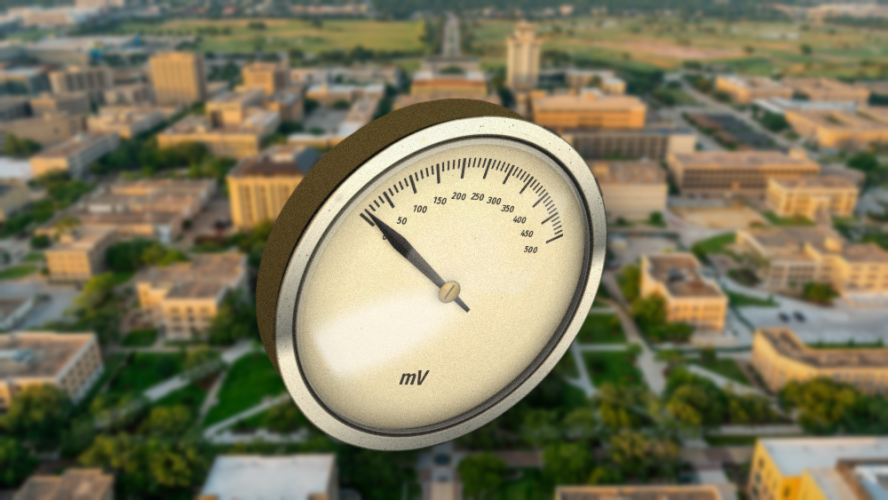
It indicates 10mV
